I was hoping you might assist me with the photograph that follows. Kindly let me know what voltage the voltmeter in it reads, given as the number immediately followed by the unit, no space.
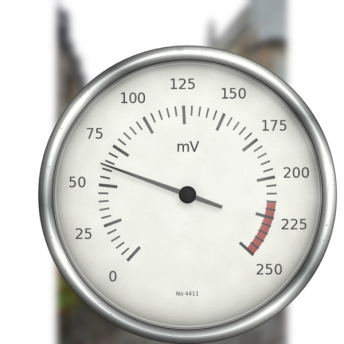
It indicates 62.5mV
